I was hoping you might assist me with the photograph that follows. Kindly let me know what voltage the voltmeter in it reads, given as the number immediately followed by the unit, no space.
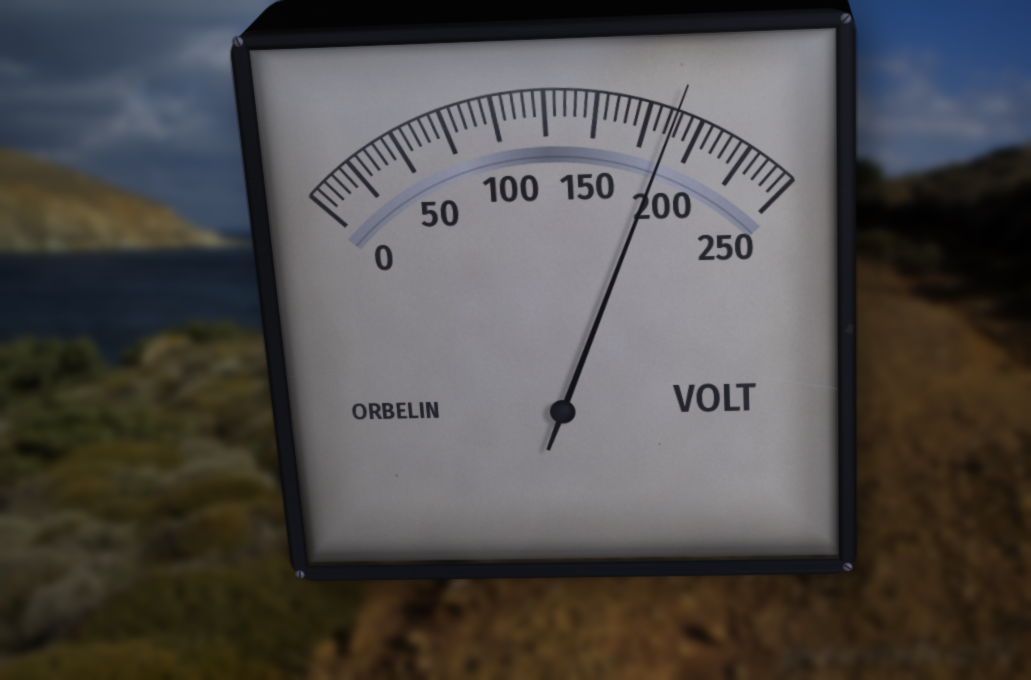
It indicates 187.5V
